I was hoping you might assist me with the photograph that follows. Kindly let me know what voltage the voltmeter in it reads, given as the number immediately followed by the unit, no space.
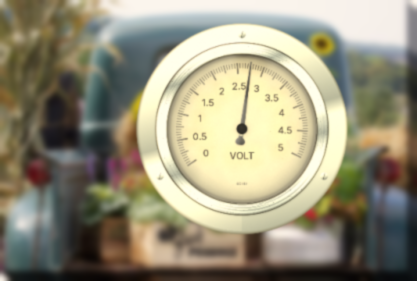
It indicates 2.75V
